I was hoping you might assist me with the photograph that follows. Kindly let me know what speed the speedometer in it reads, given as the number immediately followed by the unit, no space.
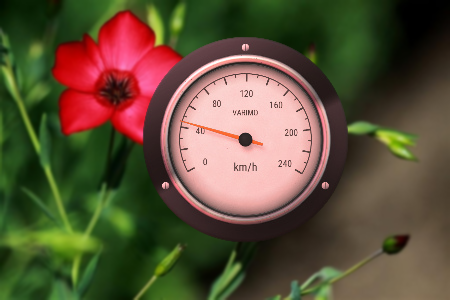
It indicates 45km/h
